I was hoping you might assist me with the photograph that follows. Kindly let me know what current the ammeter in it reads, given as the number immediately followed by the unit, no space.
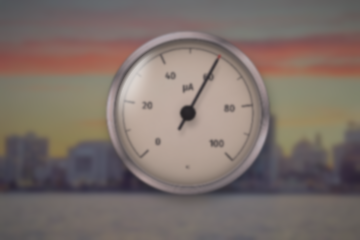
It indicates 60µA
